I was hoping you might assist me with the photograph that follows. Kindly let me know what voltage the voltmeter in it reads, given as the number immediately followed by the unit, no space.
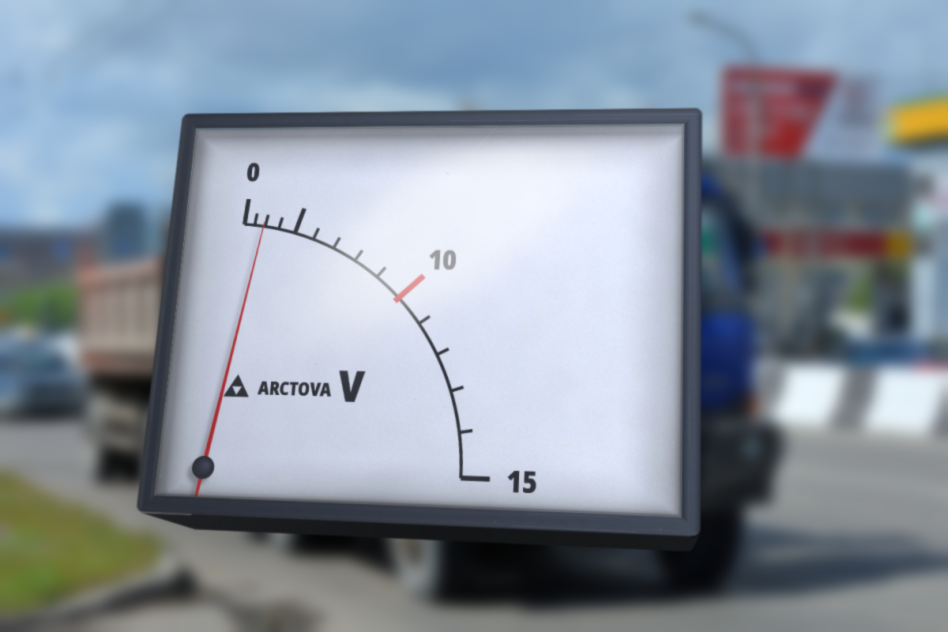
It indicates 3V
